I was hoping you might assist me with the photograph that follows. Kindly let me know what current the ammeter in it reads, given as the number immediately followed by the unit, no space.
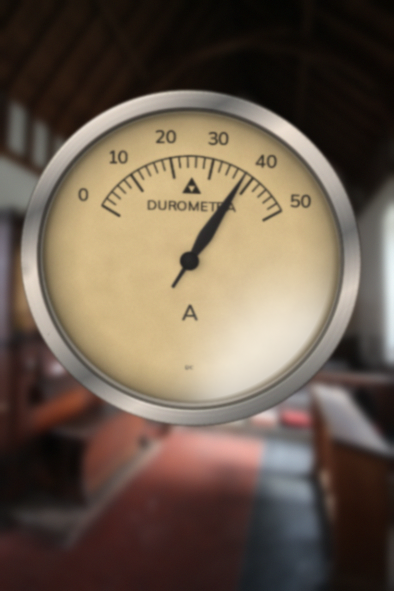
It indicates 38A
